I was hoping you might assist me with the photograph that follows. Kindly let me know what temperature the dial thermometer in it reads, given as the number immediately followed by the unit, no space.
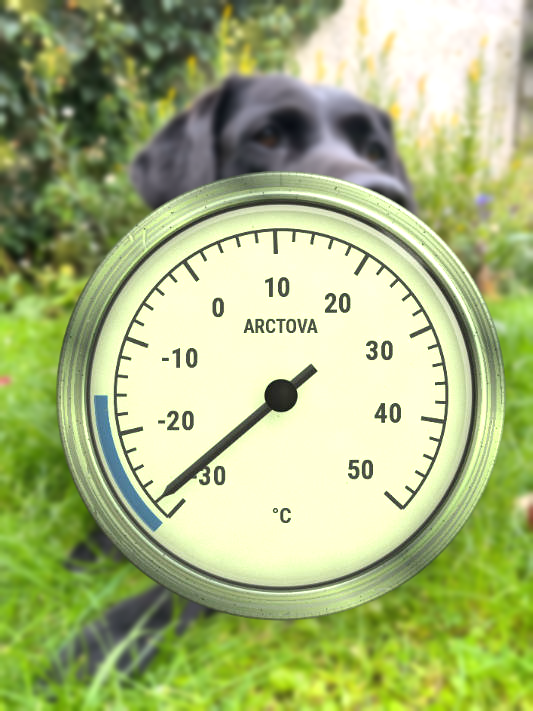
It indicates -28°C
